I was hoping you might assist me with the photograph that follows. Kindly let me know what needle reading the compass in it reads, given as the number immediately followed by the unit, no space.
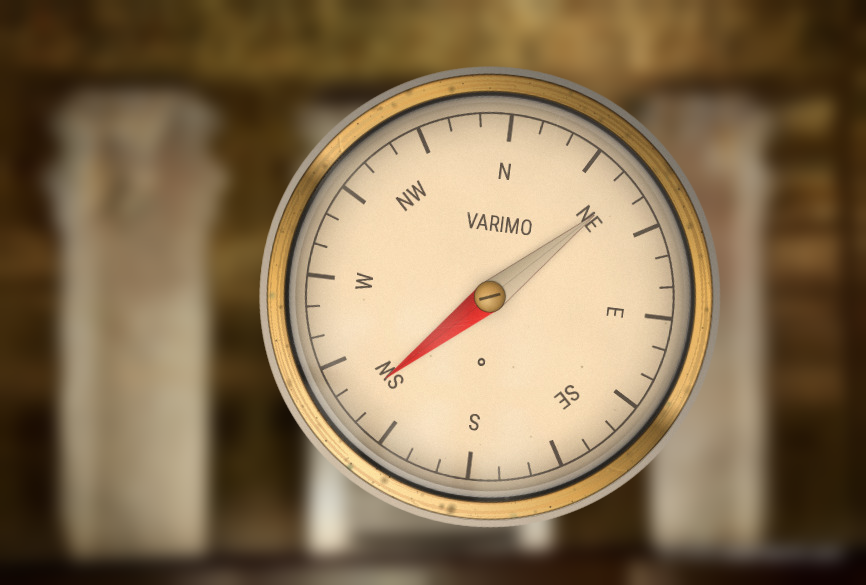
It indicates 225°
